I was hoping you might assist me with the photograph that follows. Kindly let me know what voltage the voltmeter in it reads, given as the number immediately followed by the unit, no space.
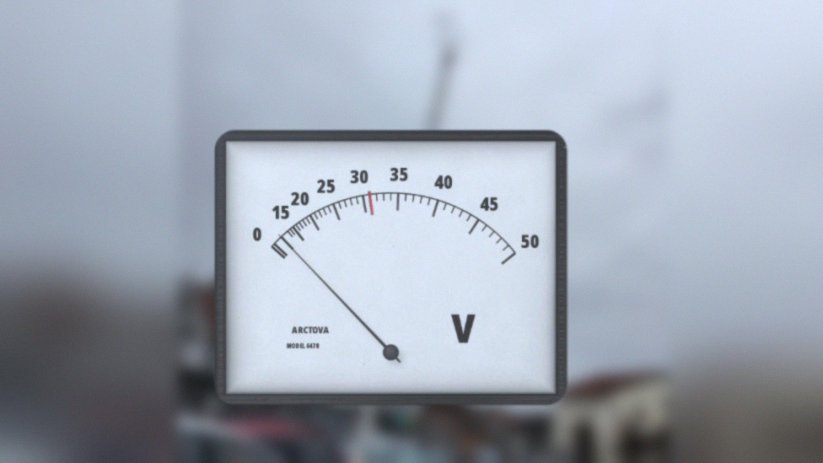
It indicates 10V
